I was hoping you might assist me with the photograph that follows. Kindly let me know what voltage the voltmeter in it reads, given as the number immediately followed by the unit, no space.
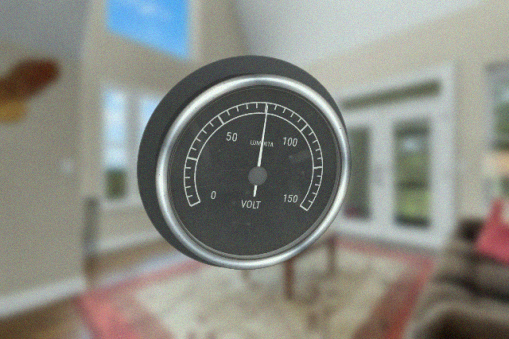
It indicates 75V
